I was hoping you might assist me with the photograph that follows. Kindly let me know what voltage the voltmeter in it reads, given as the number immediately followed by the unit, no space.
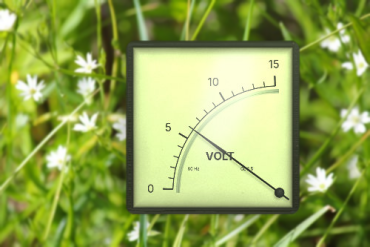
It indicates 6V
